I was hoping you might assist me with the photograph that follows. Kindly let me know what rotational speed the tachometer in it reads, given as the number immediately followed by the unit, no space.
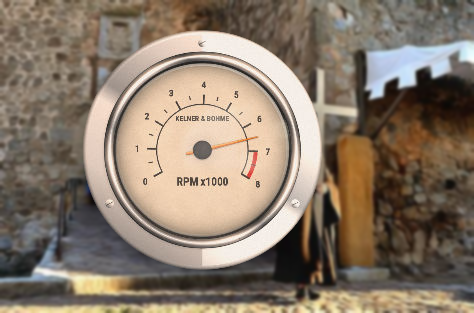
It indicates 6500rpm
